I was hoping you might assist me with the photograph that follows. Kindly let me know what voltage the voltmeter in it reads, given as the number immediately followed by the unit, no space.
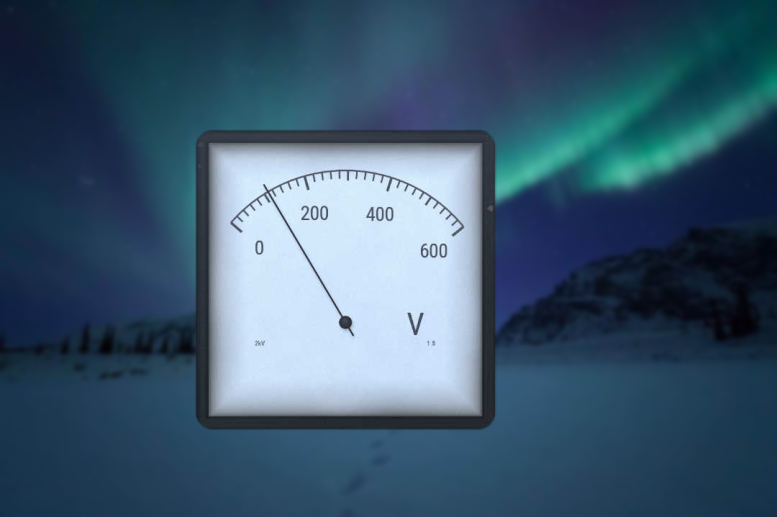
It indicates 110V
